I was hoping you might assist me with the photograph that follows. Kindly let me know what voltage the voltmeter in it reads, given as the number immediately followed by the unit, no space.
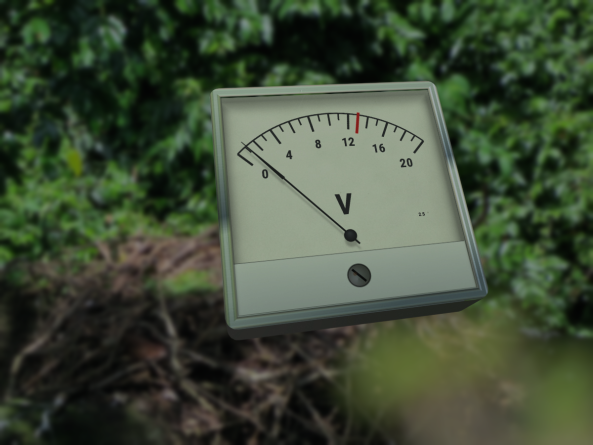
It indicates 1V
